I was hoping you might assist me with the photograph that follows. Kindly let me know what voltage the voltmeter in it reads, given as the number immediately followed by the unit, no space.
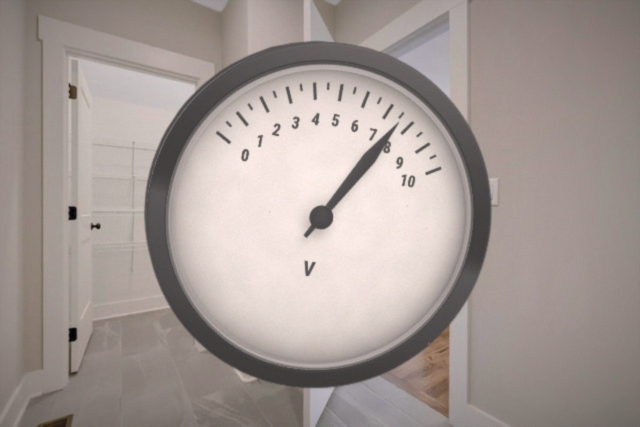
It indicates 7.5V
